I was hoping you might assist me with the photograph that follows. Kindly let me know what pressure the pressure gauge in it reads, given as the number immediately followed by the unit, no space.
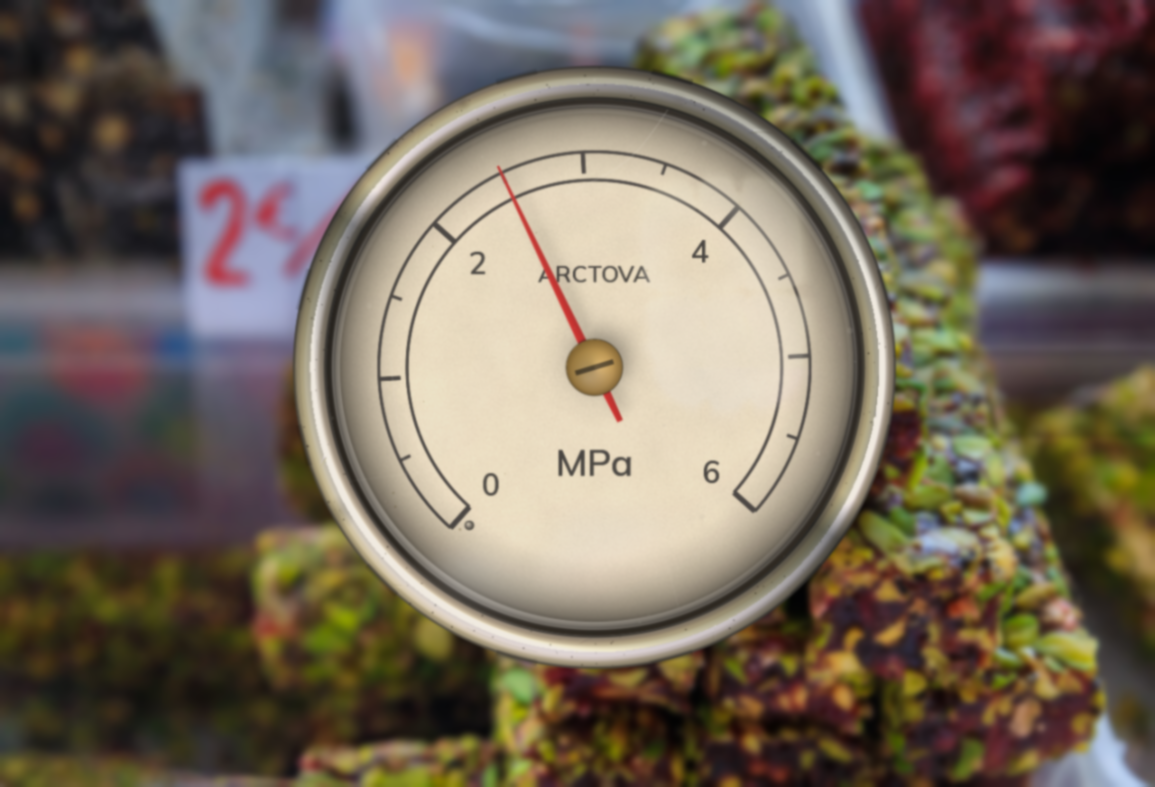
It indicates 2.5MPa
